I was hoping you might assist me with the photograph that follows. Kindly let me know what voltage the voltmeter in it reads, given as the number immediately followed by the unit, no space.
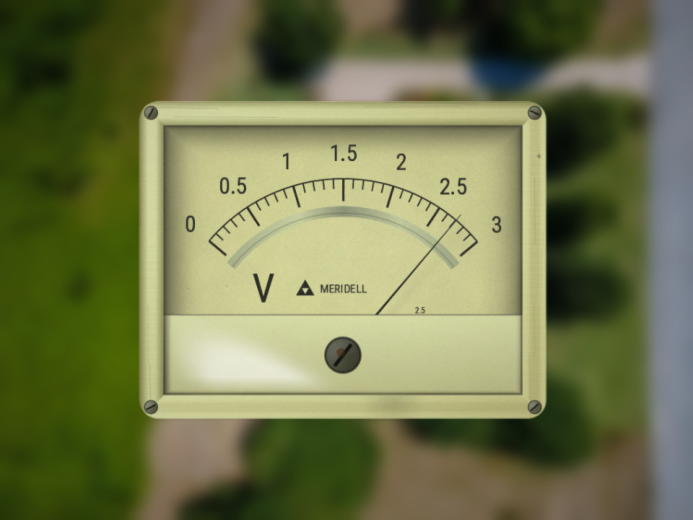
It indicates 2.7V
